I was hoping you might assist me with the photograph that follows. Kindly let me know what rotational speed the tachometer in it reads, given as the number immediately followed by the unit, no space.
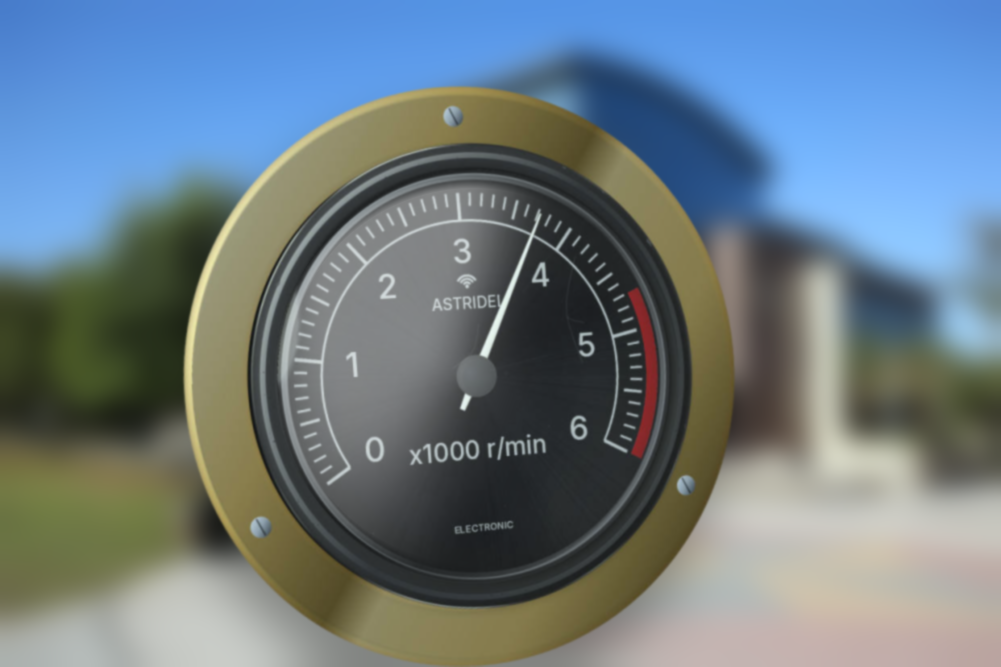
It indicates 3700rpm
